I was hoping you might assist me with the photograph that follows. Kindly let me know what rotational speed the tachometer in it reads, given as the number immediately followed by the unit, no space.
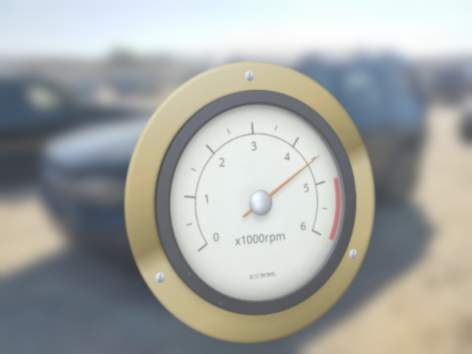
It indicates 4500rpm
